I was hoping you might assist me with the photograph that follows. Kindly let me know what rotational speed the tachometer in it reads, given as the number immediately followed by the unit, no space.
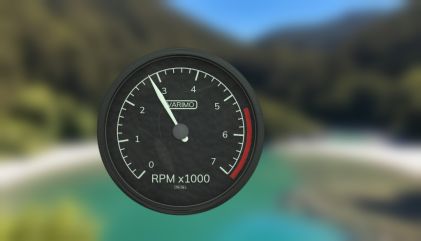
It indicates 2800rpm
